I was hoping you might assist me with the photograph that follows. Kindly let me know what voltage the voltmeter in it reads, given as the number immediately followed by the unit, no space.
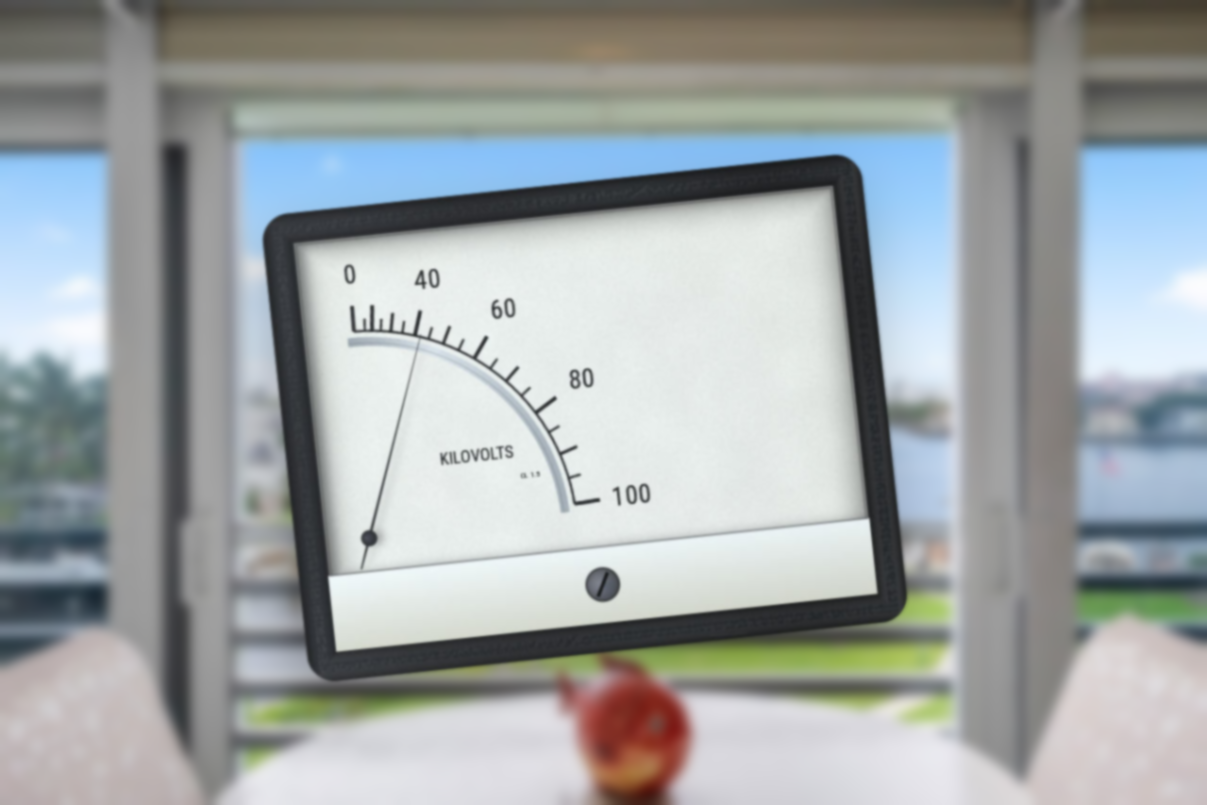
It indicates 42.5kV
